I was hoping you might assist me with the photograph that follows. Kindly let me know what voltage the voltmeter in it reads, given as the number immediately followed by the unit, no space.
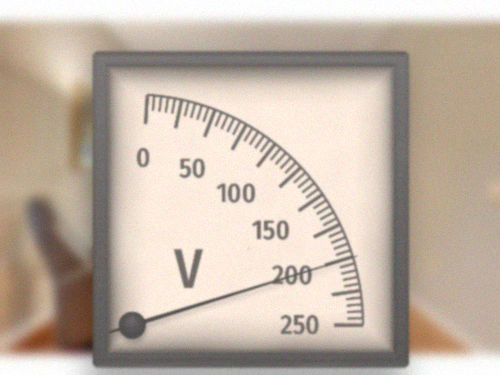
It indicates 200V
